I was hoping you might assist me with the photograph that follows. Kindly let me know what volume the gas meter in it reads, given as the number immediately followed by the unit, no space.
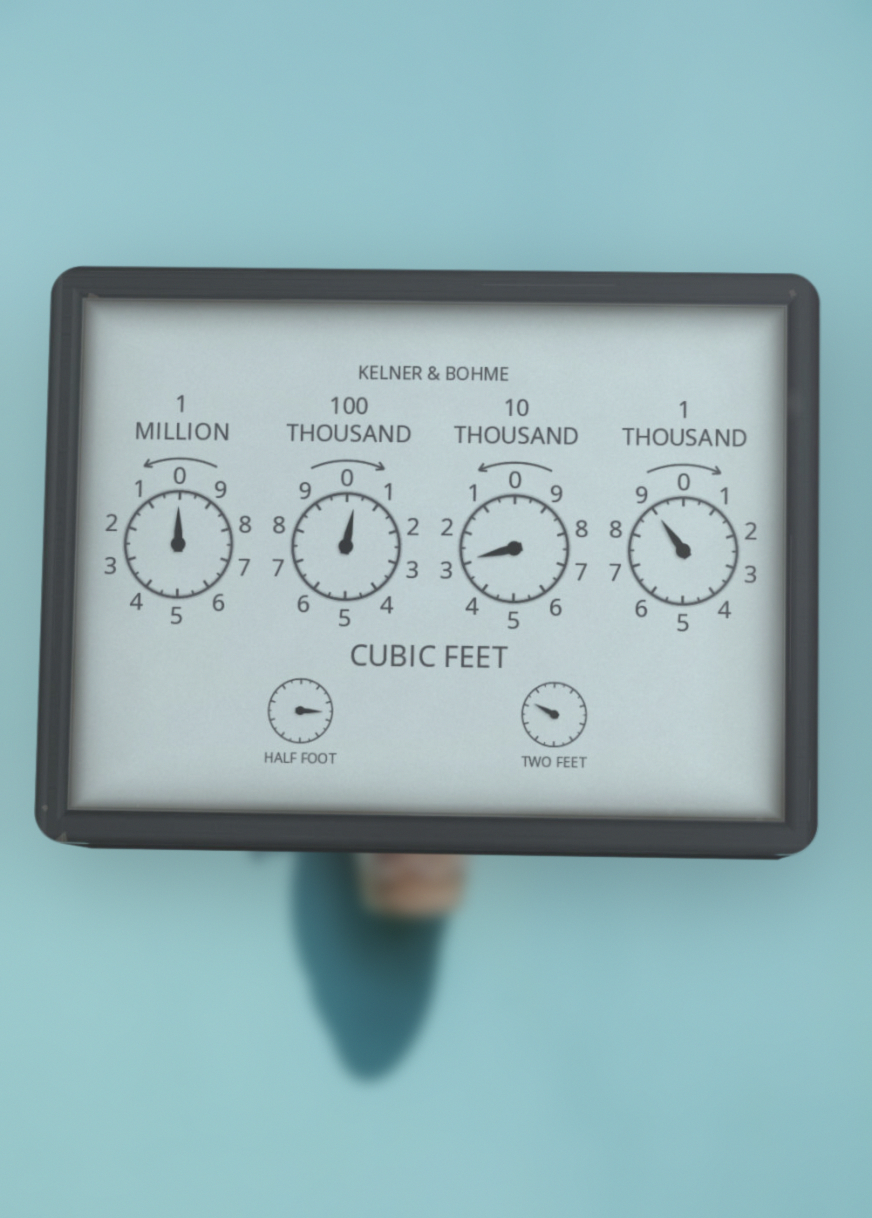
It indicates 2900ft³
